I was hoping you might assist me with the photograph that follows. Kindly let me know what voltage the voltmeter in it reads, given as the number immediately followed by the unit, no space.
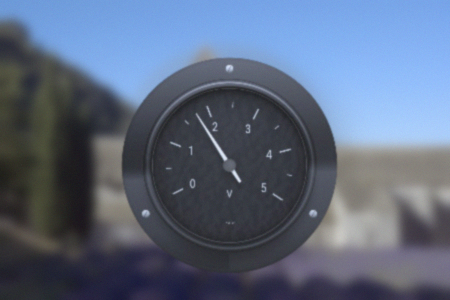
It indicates 1.75V
